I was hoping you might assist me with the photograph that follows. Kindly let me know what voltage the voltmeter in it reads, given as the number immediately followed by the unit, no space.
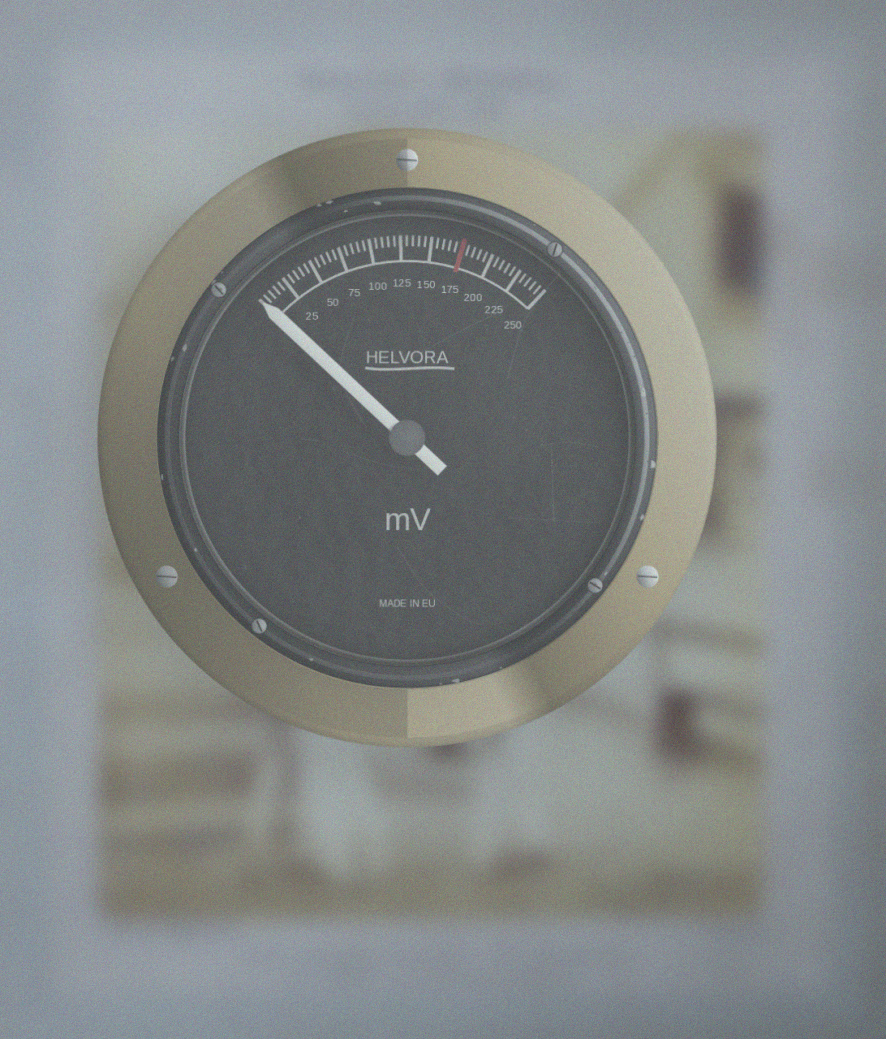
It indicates 0mV
